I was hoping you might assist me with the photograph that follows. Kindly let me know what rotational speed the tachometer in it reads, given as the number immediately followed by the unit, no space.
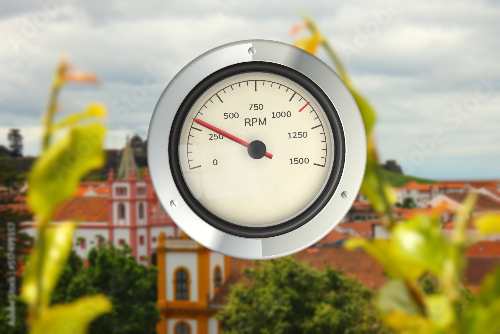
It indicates 300rpm
